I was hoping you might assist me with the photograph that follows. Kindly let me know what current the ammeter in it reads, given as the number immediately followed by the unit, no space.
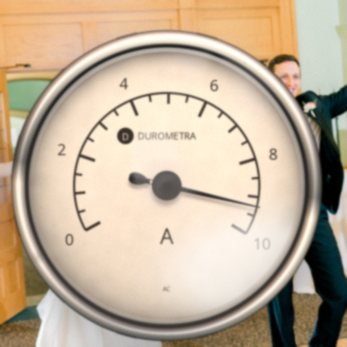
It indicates 9.25A
